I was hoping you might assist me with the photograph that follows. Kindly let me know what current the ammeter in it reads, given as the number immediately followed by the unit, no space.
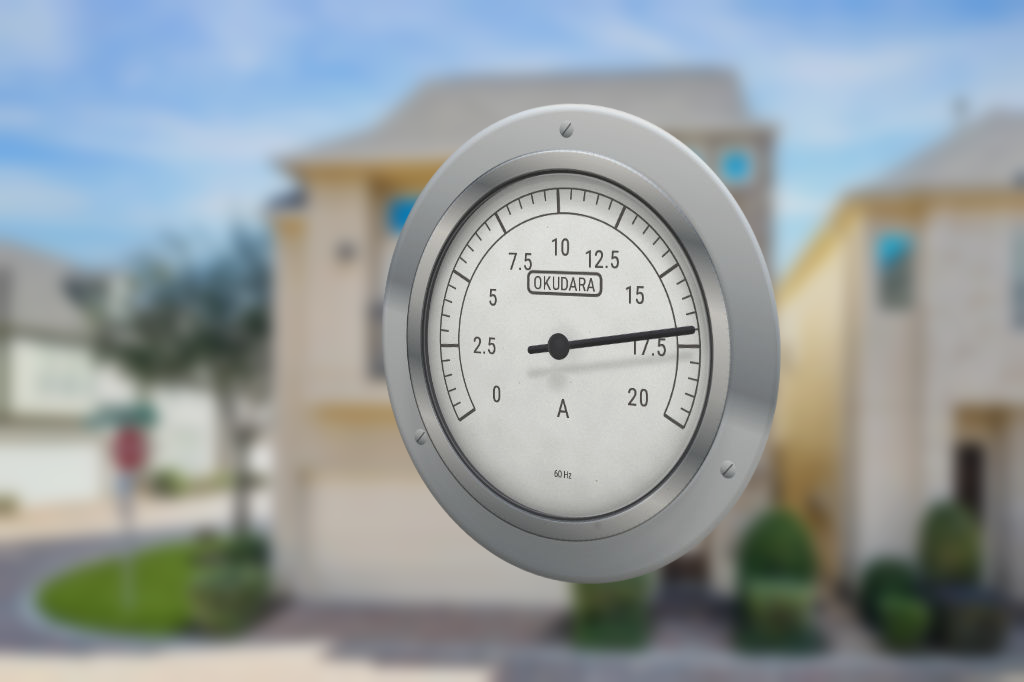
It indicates 17A
